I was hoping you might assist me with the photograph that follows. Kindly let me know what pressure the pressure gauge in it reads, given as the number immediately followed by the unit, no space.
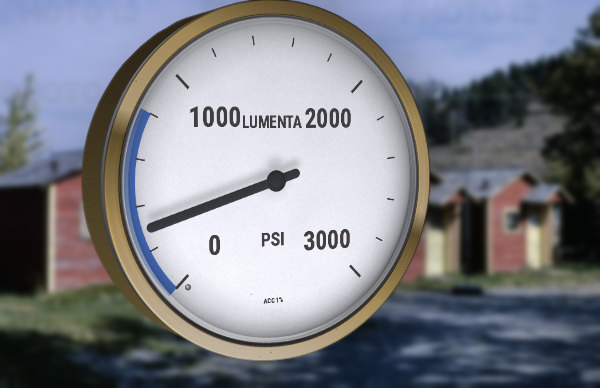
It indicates 300psi
